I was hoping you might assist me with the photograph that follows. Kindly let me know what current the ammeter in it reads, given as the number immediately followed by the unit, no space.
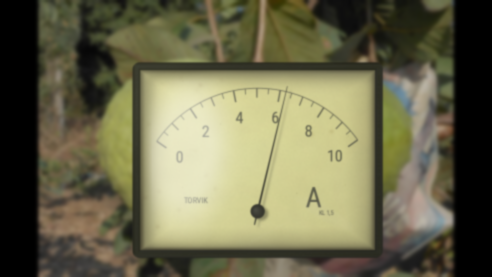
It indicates 6.25A
